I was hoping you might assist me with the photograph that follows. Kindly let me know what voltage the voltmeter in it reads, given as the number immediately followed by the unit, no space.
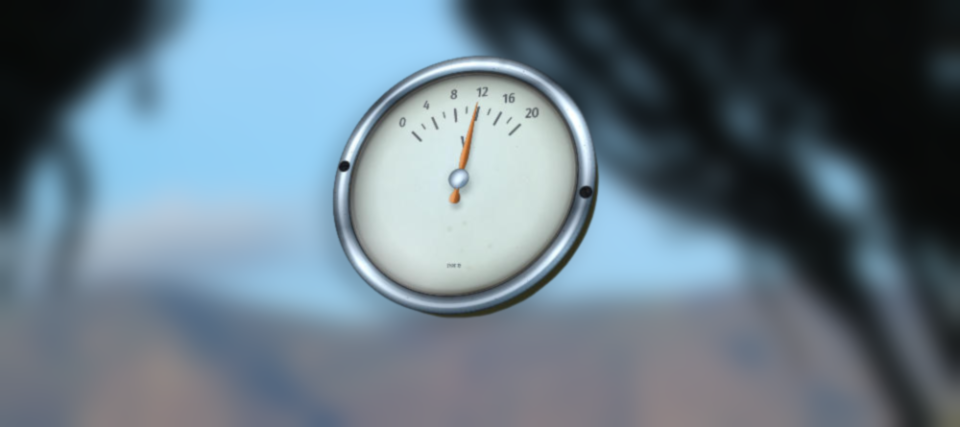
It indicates 12V
